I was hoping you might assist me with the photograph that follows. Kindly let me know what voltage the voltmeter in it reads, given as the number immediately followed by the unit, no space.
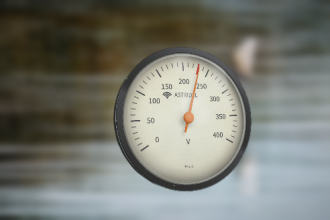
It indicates 230V
